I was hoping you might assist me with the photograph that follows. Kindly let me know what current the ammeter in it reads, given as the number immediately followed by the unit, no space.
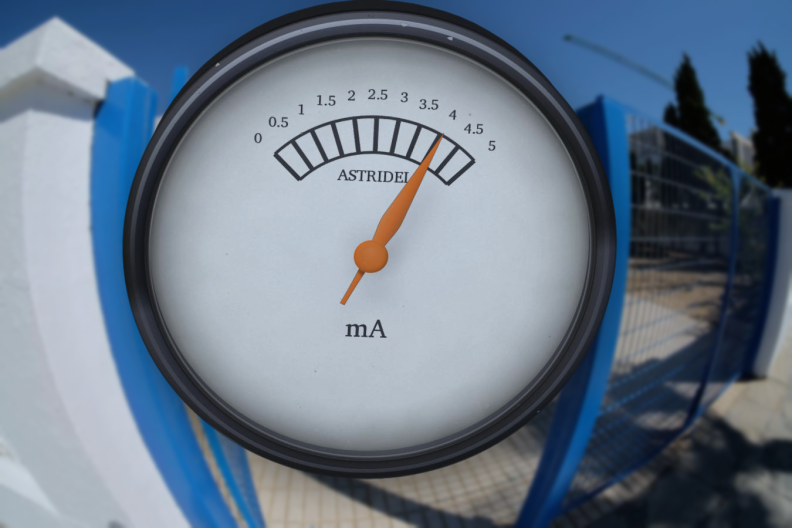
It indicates 4mA
